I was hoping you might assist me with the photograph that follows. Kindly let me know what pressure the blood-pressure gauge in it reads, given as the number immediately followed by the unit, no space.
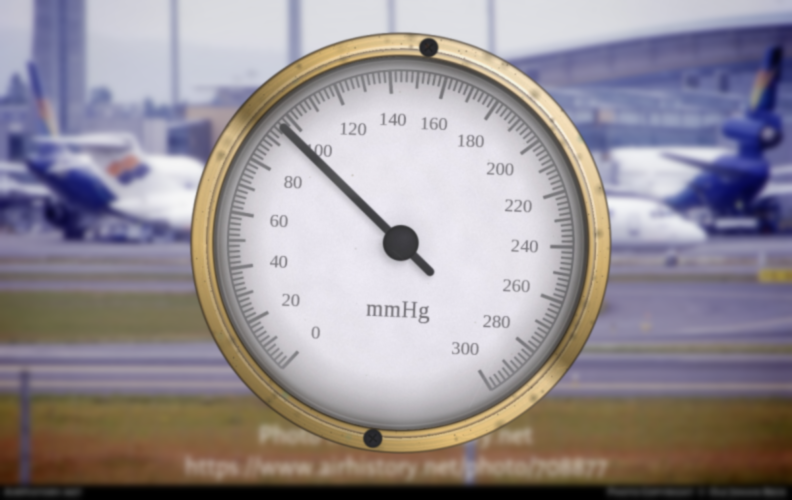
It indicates 96mmHg
